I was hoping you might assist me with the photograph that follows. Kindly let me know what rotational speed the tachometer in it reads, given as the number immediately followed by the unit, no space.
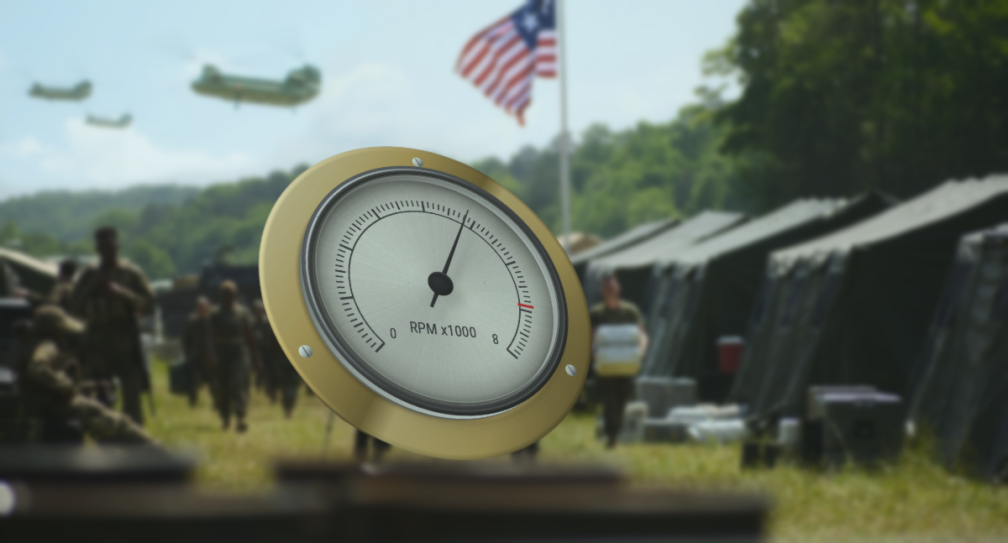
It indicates 4800rpm
